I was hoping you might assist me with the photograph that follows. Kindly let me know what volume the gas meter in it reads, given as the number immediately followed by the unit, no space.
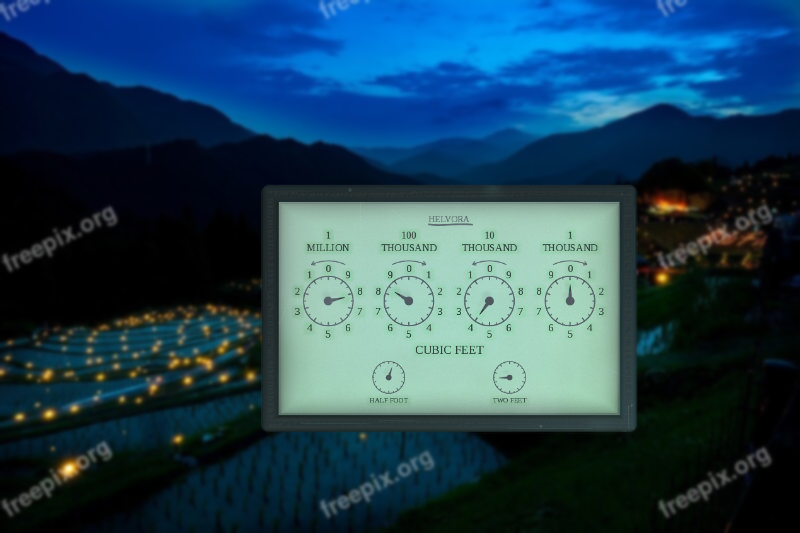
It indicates 784000ft³
